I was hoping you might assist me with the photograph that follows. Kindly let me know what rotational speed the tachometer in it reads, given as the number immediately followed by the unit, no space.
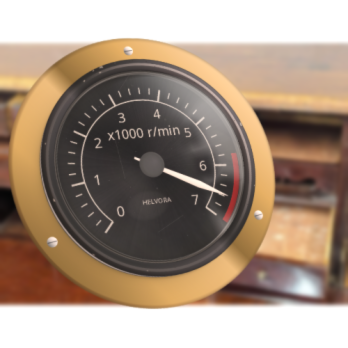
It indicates 6600rpm
